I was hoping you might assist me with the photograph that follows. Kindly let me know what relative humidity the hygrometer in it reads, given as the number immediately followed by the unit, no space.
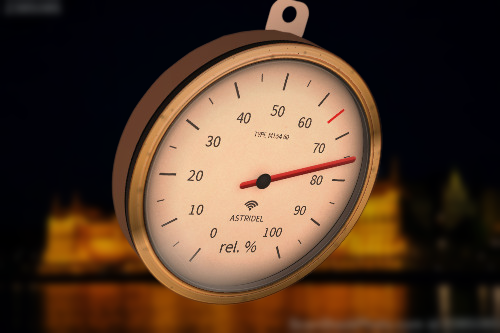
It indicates 75%
